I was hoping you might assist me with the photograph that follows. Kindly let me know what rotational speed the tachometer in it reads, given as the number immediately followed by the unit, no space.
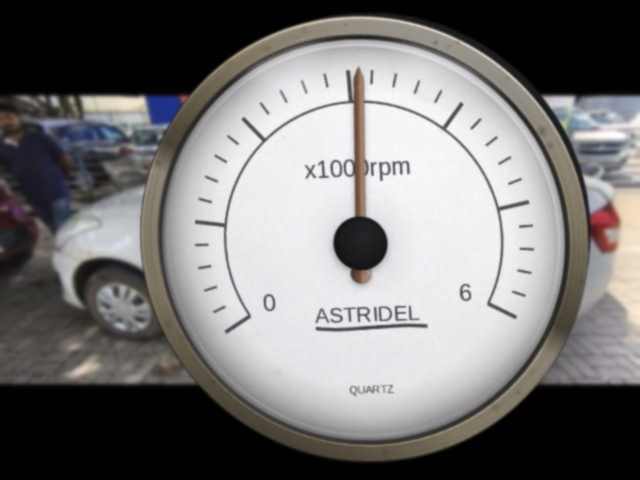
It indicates 3100rpm
